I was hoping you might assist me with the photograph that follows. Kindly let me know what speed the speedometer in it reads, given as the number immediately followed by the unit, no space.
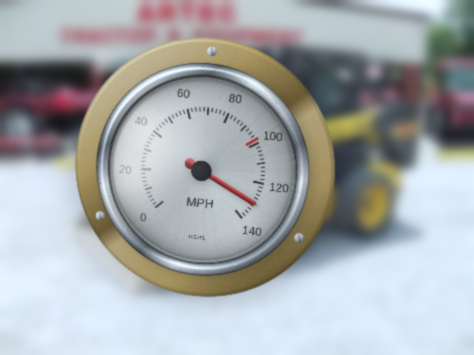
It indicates 130mph
